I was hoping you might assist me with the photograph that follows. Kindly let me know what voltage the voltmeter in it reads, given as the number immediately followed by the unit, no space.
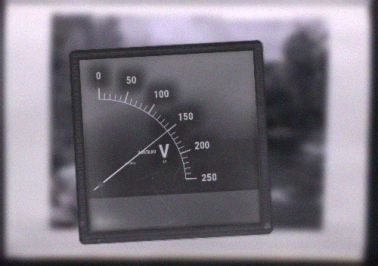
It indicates 150V
